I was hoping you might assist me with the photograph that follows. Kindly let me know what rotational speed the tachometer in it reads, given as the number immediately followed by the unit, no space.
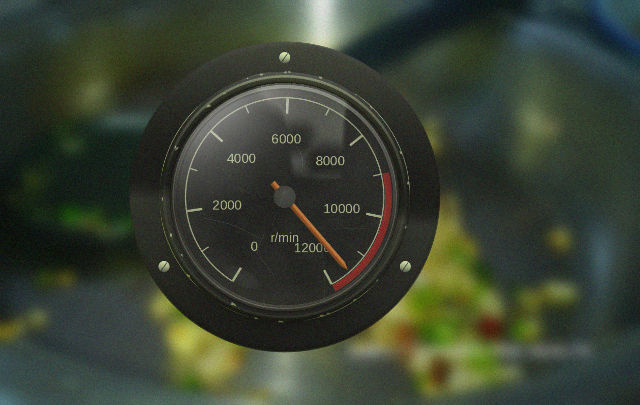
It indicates 11500rpm
